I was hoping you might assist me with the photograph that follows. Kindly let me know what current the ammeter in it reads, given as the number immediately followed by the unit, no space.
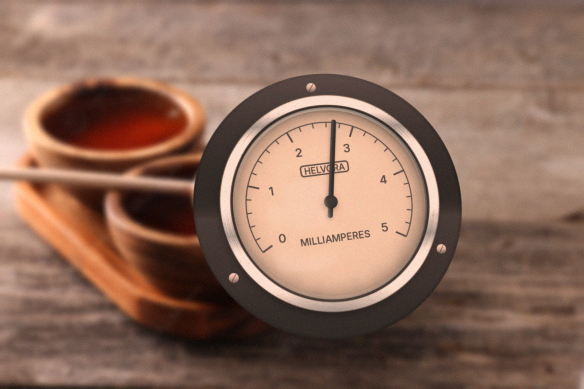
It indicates 2.7mA
